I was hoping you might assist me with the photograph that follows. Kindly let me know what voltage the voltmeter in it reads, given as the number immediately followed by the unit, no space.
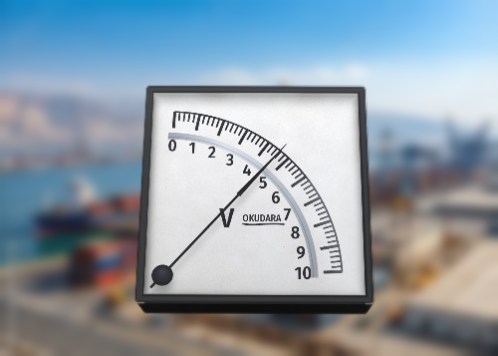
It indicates 4.6V
